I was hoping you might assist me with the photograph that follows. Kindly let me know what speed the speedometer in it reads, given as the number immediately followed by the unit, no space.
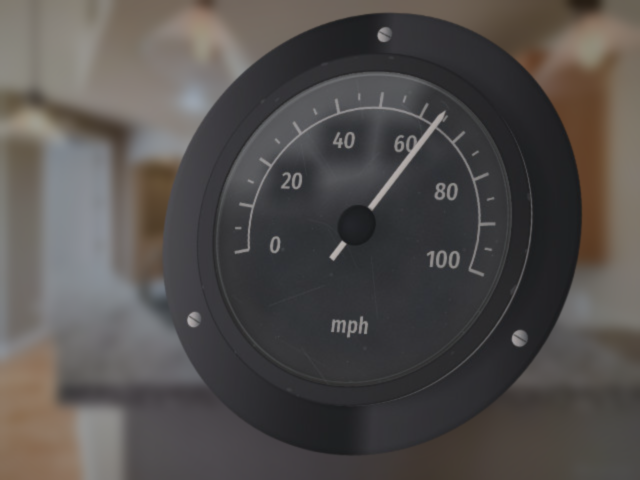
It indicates 65mph
